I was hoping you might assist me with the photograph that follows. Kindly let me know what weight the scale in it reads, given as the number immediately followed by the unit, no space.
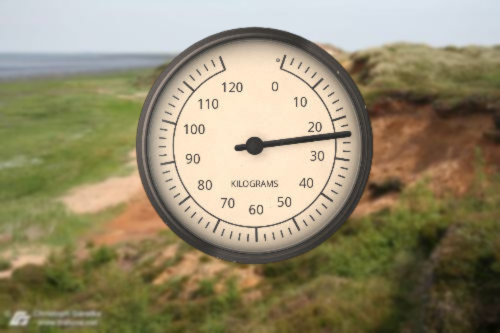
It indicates 24kg
